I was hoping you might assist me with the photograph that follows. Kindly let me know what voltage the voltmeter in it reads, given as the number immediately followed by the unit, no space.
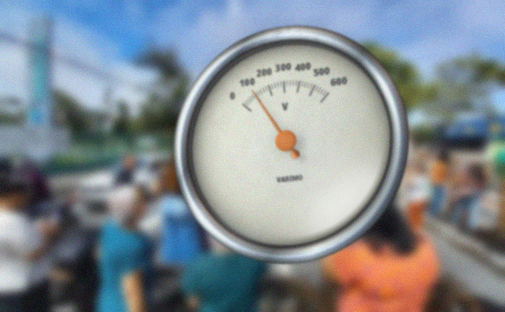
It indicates 100V
